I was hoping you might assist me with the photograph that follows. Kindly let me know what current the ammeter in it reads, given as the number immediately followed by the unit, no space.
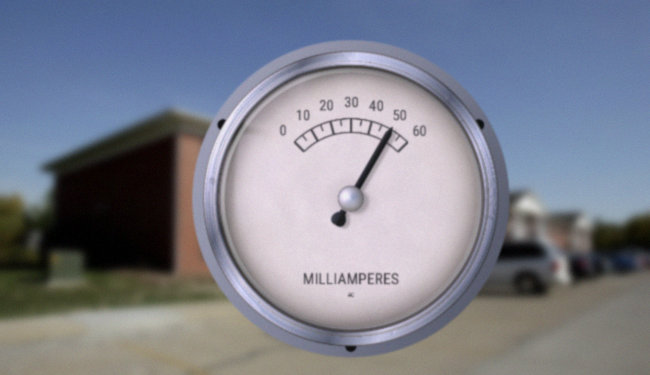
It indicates 50mA
